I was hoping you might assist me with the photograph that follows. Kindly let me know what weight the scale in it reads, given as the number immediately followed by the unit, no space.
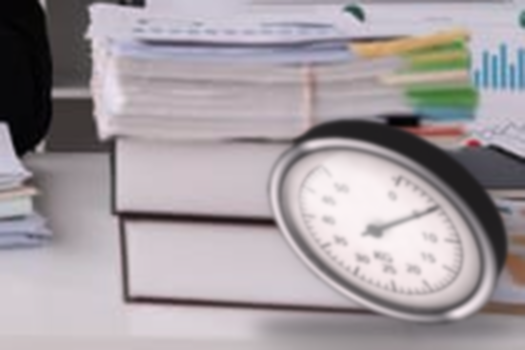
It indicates 5kg
